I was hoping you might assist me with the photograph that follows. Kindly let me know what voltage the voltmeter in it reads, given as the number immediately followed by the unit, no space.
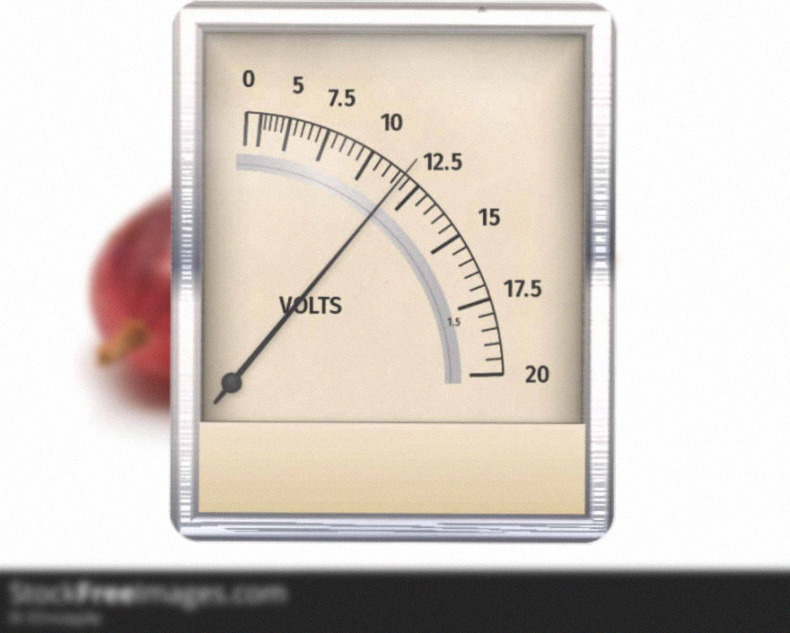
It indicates 11.75V
